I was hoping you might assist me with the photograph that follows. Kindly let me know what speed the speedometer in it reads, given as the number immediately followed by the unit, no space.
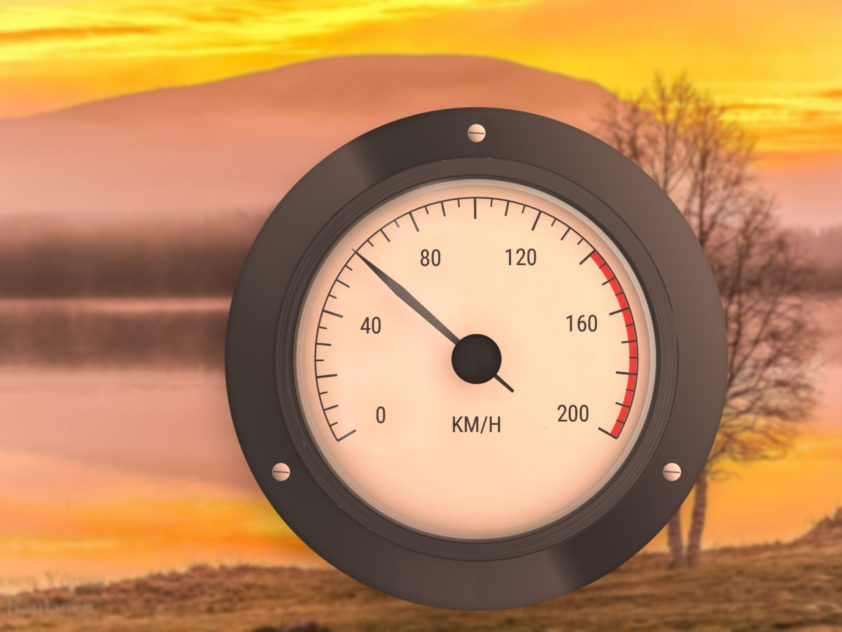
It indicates 60km/h
